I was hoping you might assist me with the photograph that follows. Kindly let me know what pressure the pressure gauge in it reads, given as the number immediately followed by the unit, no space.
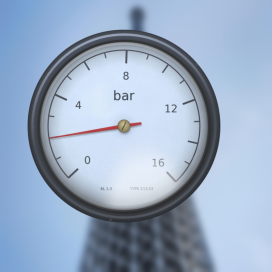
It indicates 2bar
